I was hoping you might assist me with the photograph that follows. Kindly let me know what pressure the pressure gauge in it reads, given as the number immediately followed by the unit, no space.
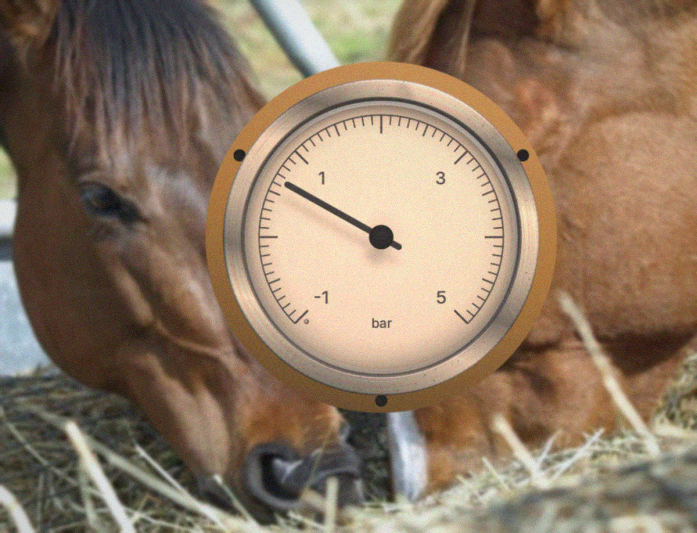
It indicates 0.65bar
